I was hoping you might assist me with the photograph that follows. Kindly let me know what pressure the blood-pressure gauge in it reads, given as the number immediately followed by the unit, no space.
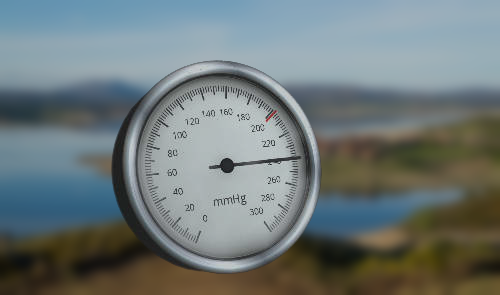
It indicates 240mmHg
